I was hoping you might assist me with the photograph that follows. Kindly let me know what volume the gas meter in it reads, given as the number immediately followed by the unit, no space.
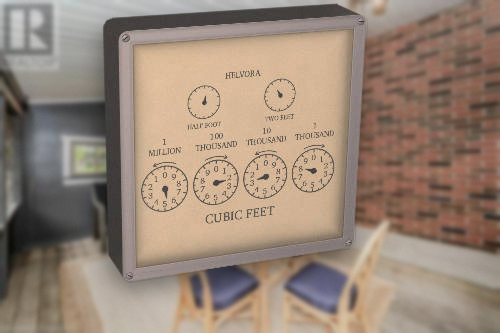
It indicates 522800ft³
